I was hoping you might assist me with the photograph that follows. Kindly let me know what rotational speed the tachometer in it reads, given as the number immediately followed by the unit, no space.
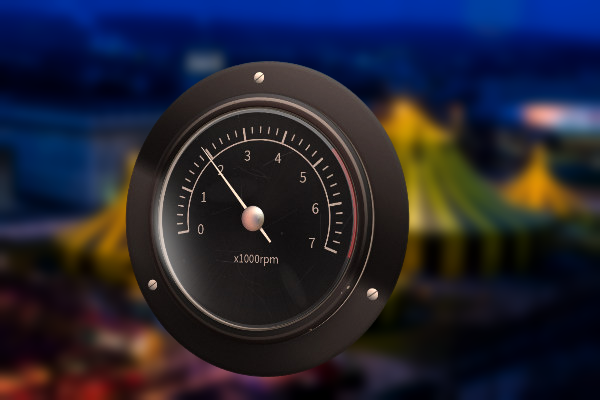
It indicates 2000rpm
